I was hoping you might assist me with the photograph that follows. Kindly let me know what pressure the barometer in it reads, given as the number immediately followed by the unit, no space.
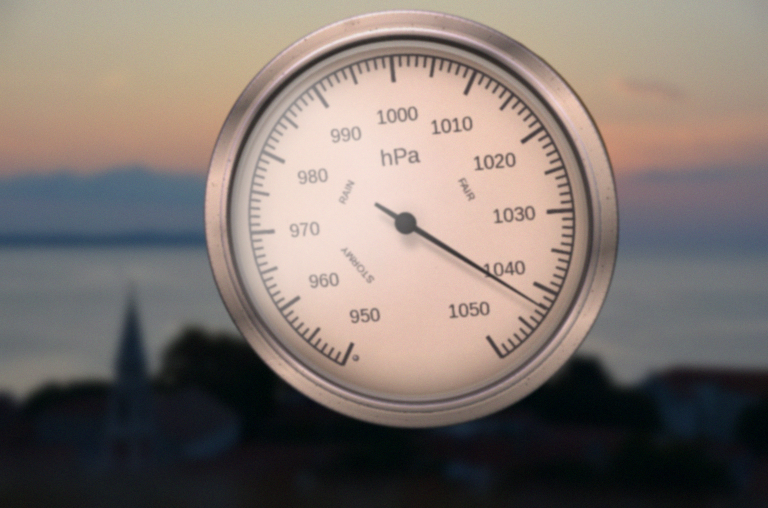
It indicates 1042hPa
